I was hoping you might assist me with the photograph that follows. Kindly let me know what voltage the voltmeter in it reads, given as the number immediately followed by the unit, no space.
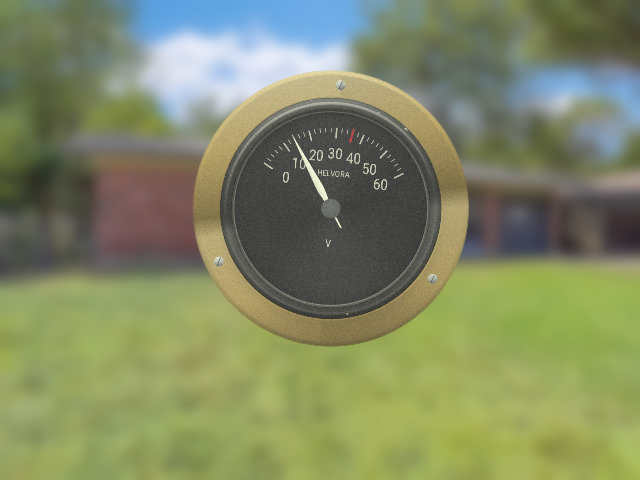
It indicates 14V
